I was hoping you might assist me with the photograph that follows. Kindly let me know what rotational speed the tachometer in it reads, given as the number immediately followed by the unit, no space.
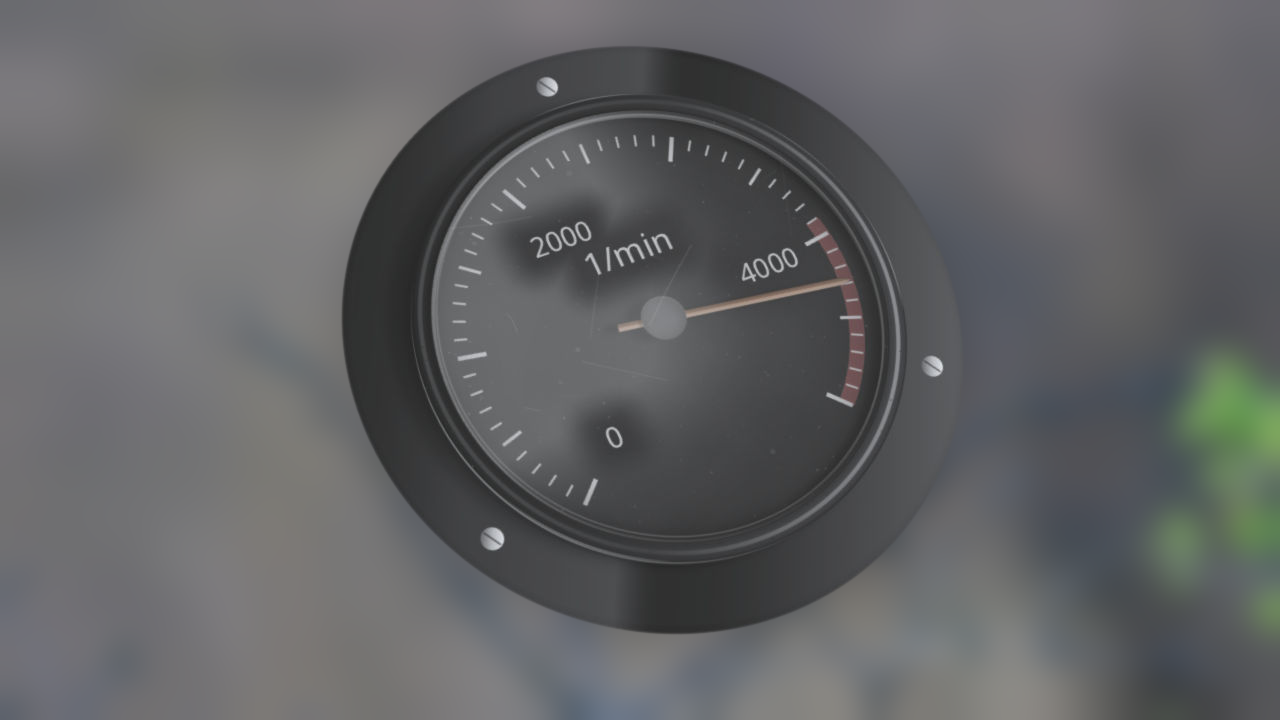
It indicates 4300rpm
